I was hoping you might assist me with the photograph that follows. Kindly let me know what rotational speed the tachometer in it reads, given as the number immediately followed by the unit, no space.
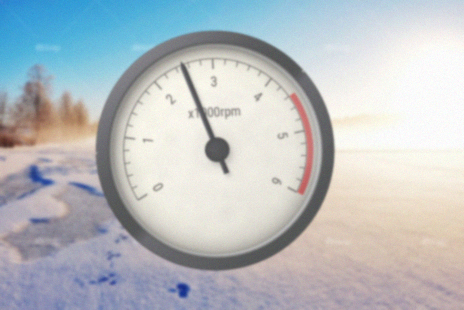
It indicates 2500rpm
